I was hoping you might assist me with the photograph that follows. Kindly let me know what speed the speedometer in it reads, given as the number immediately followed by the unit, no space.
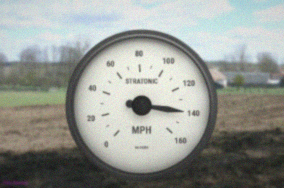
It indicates 140mph
